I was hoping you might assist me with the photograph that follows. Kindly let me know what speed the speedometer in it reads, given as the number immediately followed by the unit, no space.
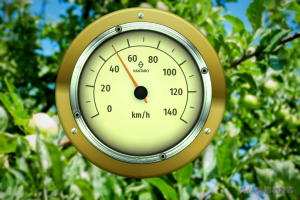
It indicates 50km/h
